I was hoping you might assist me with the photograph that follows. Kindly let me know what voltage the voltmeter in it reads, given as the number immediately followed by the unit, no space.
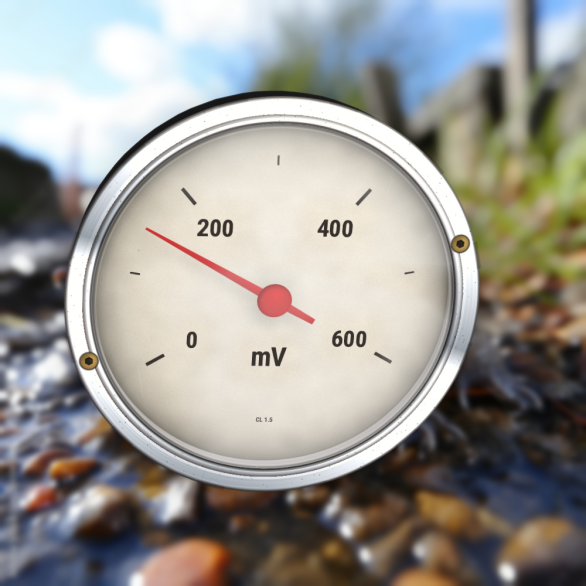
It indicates 150mV
